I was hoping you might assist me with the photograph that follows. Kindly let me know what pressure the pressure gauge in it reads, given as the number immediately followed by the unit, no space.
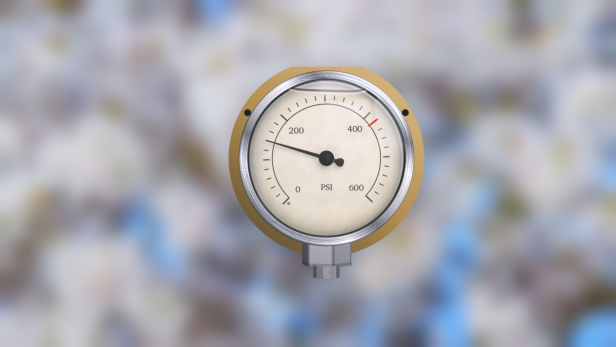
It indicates 140psi
